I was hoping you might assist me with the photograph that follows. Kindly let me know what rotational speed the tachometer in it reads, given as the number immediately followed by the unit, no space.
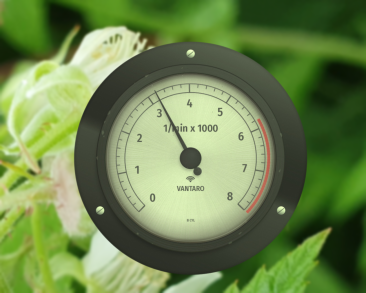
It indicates 3200rpm
